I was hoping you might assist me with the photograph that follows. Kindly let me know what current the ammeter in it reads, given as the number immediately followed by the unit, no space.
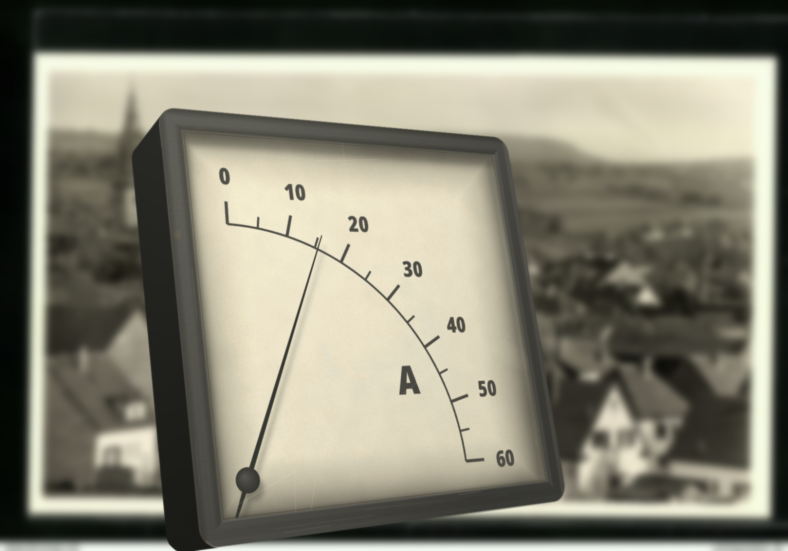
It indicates 15A
